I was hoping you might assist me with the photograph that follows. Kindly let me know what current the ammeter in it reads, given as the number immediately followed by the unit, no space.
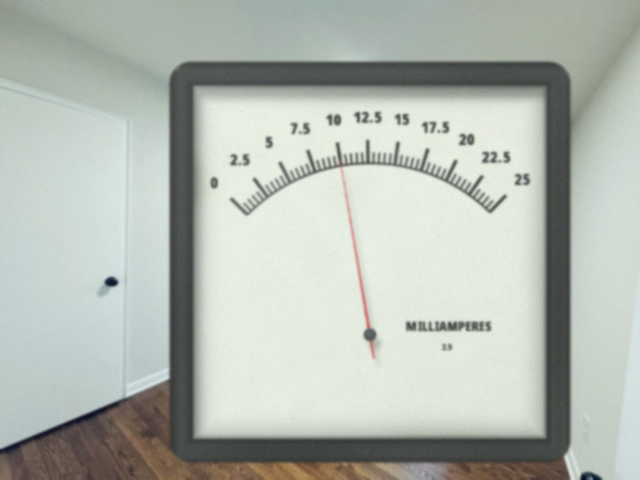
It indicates 10mA
